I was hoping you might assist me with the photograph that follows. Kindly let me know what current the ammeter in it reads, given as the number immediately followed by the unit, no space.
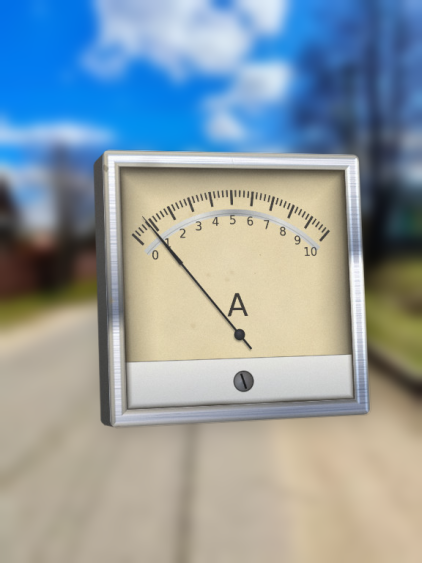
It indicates 0.8A
